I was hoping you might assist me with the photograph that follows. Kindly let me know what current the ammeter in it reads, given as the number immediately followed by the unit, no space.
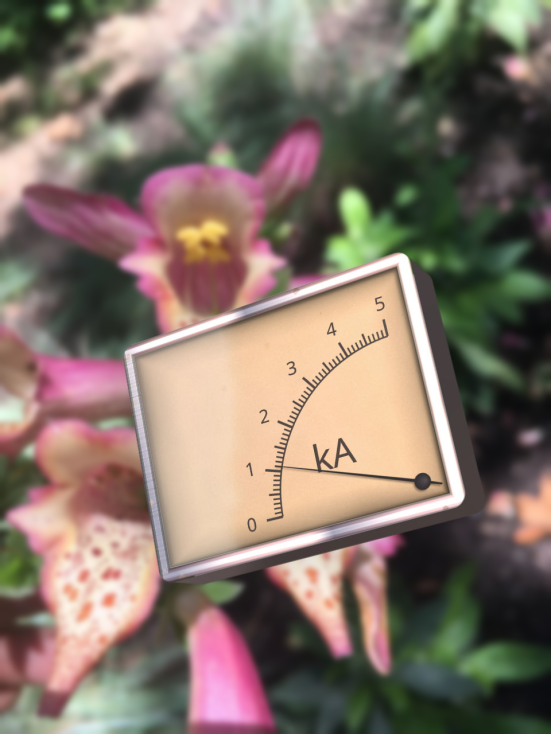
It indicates 1.1kA
